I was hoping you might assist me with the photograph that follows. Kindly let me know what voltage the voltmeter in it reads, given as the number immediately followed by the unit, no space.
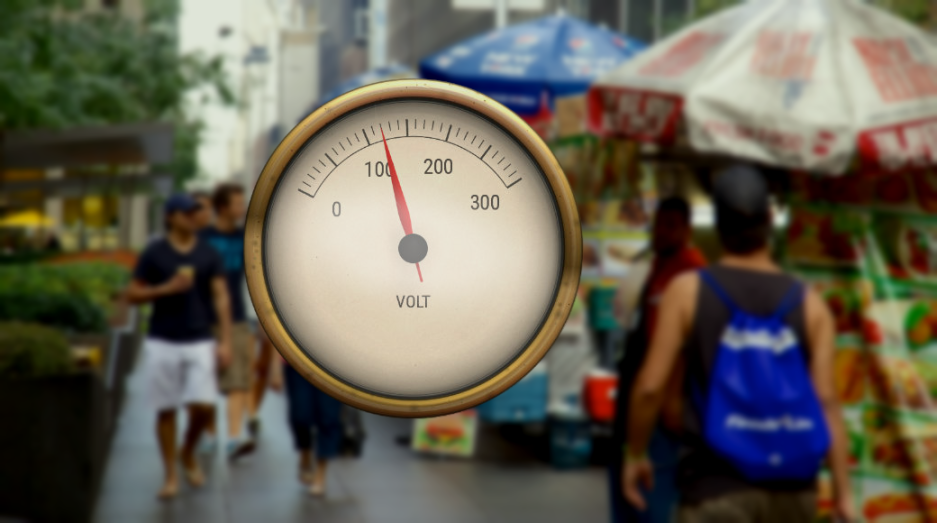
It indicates 120V
